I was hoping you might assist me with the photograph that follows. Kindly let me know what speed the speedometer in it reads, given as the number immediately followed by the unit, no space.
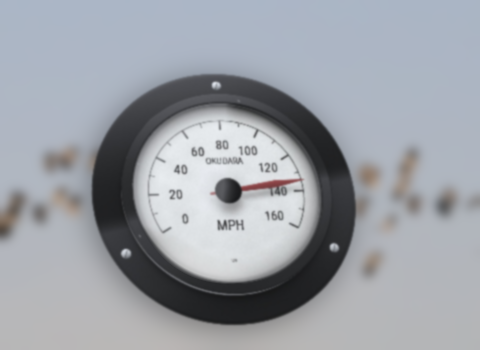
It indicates 135mph
